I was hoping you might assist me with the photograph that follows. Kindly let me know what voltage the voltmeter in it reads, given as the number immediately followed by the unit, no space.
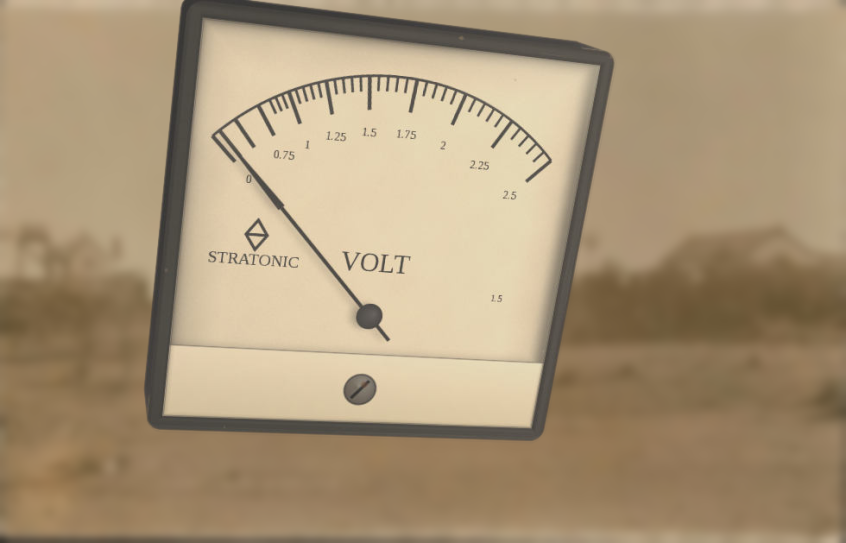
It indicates 0.25V
